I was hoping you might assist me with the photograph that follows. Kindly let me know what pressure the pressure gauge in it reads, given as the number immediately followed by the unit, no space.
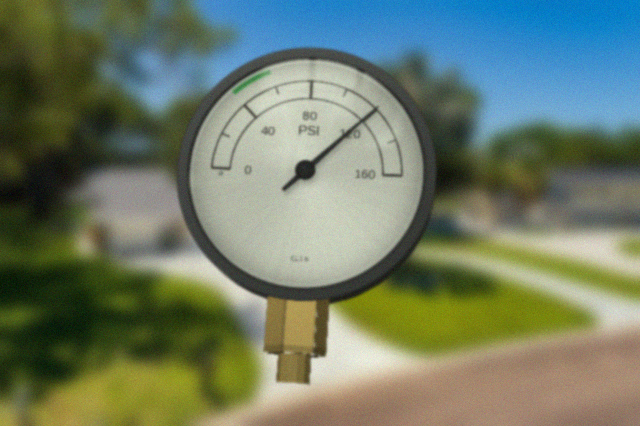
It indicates 120psi
